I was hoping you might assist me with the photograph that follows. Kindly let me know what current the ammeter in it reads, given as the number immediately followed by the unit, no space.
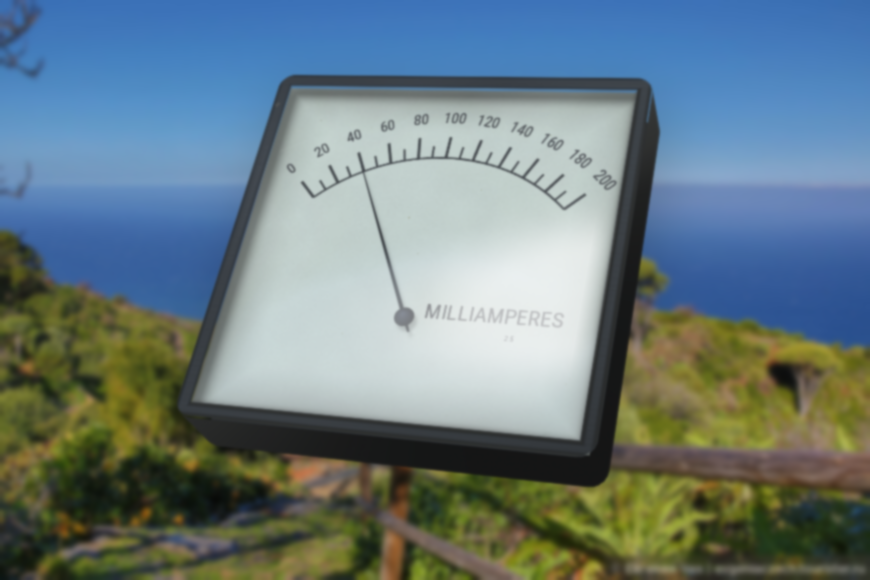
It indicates 40mA
